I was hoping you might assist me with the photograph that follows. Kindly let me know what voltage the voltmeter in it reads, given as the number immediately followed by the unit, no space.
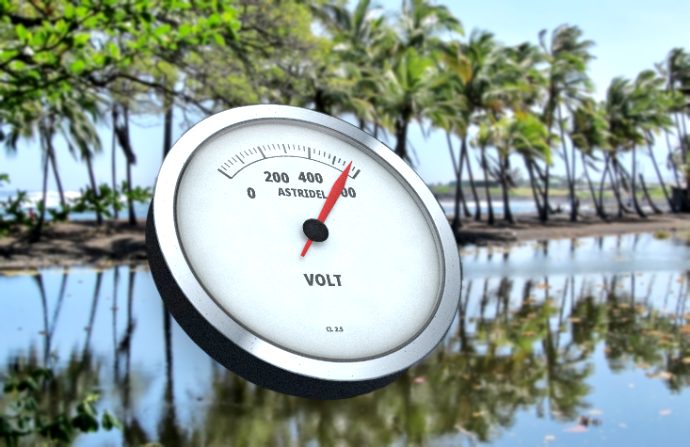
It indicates 560V
